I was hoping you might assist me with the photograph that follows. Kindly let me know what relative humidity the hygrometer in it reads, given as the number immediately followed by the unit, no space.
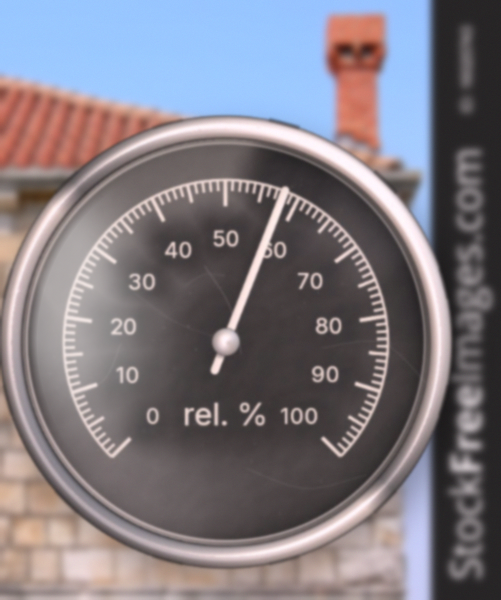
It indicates 58%
